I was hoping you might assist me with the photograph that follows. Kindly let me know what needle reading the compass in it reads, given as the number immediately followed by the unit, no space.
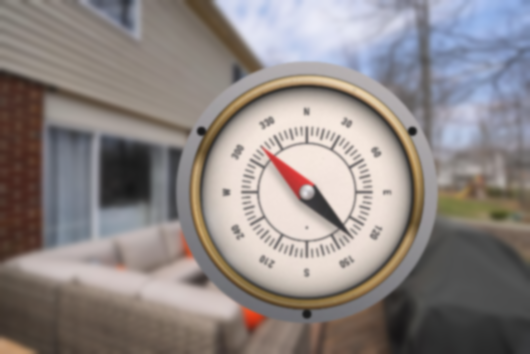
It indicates 315°
